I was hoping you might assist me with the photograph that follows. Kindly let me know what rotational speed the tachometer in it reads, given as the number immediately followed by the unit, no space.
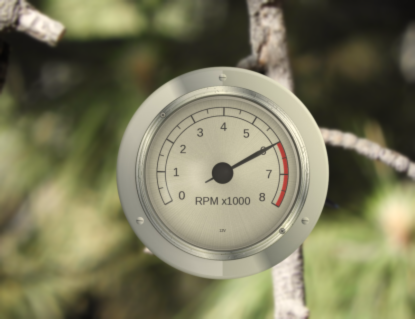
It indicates 6000rpm
